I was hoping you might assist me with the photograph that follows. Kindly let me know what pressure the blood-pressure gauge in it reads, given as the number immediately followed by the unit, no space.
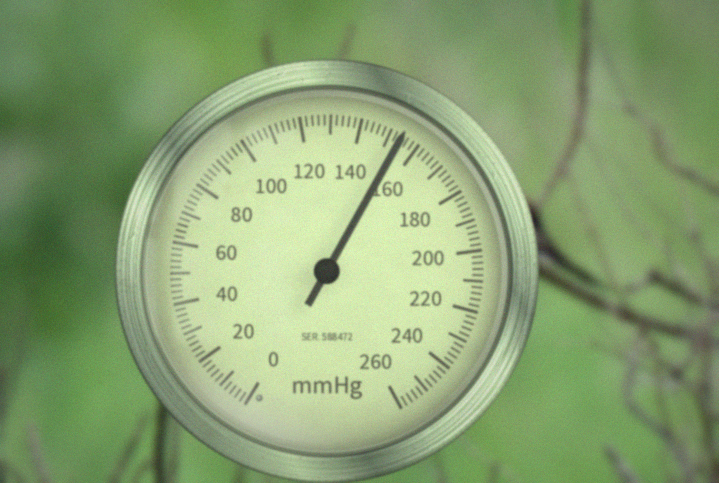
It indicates 154mmHg
